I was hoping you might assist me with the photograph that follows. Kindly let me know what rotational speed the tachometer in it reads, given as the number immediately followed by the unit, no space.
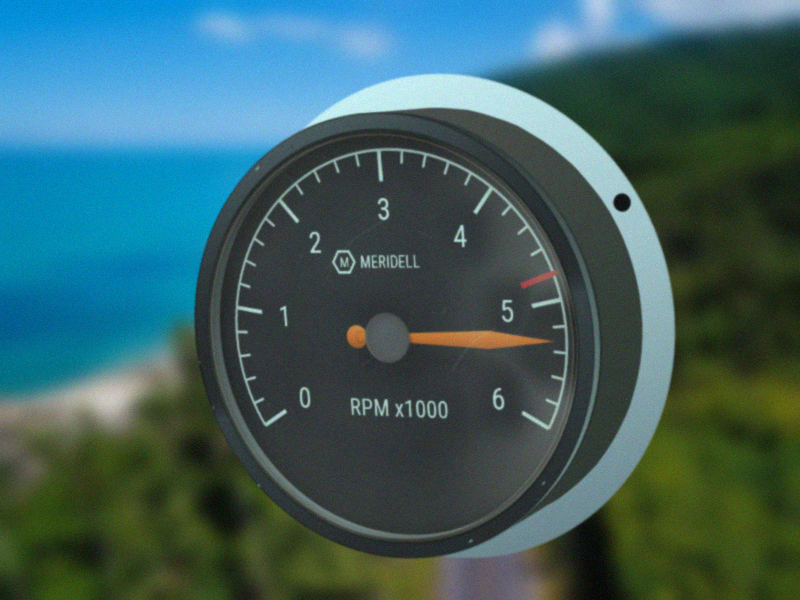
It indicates 5300rpm
